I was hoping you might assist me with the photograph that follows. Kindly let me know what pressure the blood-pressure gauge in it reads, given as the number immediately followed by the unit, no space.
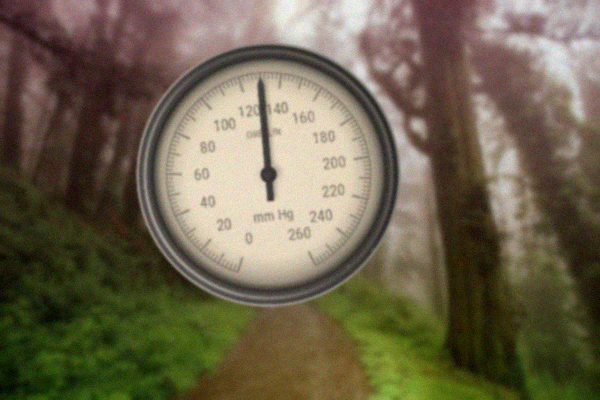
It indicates 130mmHg
